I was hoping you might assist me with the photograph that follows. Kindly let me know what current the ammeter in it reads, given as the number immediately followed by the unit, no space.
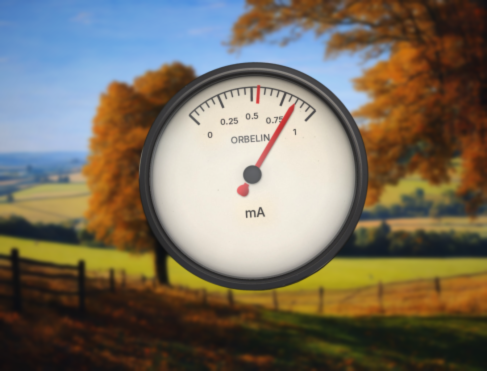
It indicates 0.85mA
